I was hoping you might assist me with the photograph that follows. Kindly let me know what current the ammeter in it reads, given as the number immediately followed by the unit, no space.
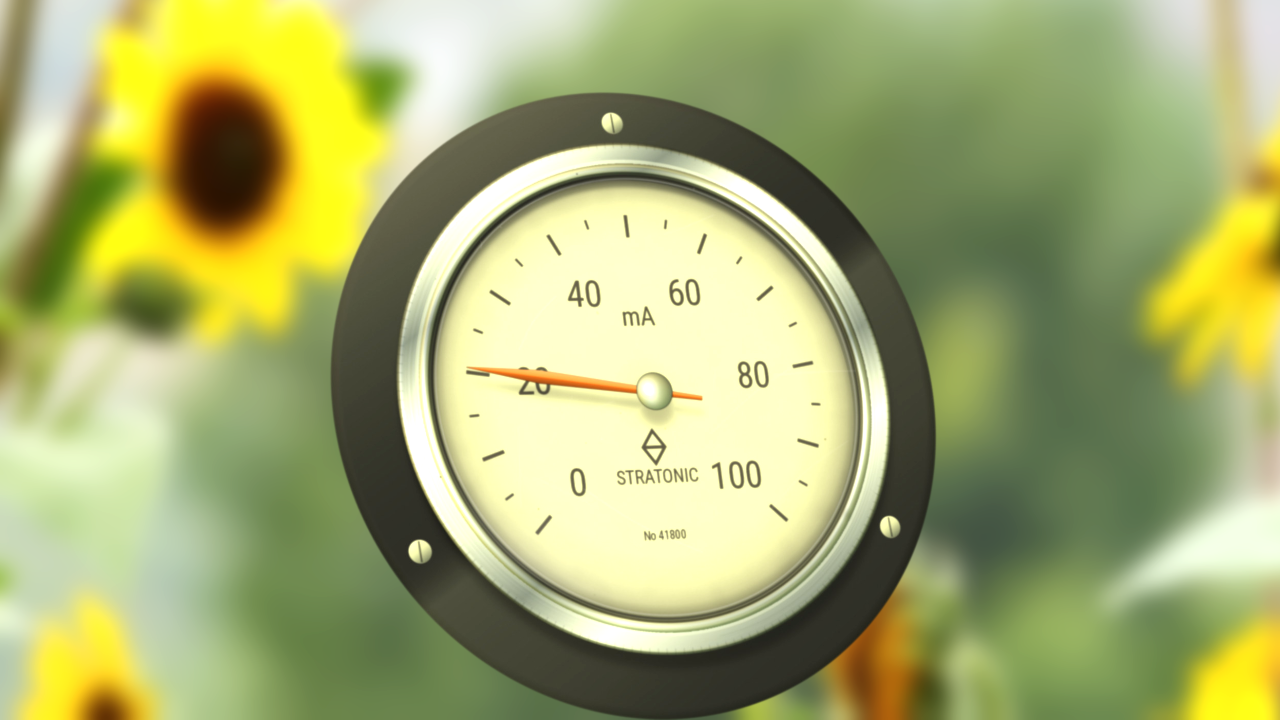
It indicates 20mA
